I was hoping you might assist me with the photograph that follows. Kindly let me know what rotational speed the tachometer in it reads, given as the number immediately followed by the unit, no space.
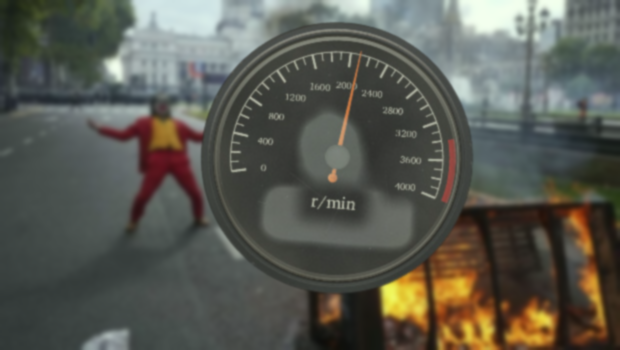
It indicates 2100rpm
